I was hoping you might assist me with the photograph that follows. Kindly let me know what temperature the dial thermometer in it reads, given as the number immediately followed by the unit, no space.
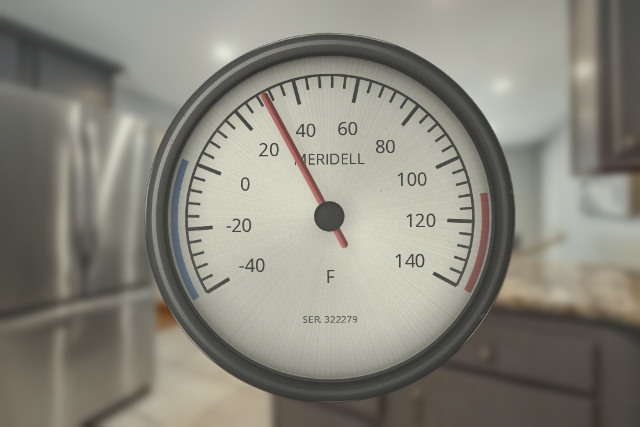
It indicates 30°F
